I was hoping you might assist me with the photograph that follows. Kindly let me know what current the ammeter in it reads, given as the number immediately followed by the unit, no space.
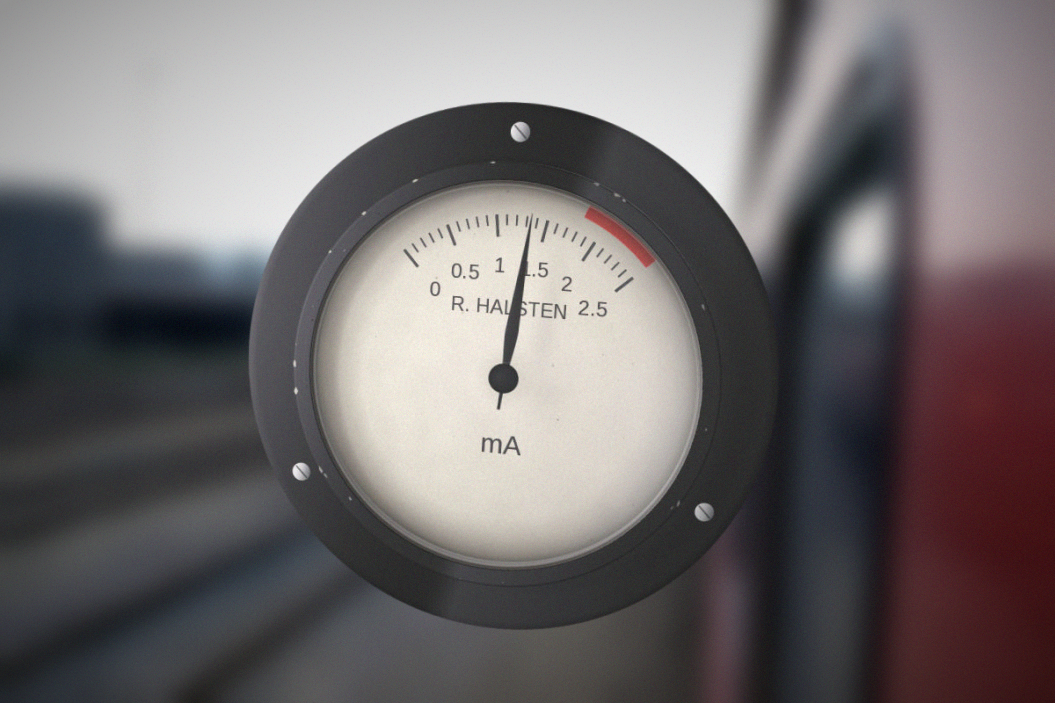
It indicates 1.35mA
